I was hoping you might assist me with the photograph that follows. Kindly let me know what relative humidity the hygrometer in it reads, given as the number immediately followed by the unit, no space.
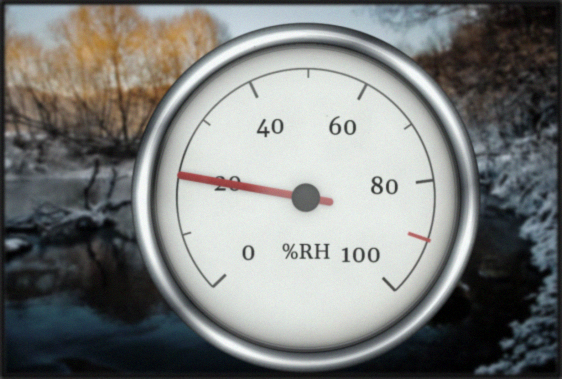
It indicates 20%
